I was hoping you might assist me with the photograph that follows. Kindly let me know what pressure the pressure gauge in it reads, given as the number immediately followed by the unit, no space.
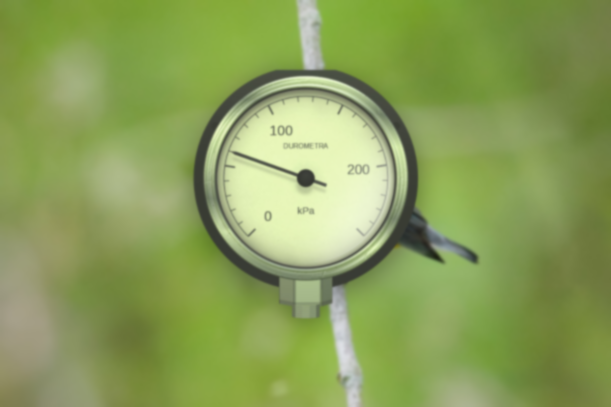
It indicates 60kPa
